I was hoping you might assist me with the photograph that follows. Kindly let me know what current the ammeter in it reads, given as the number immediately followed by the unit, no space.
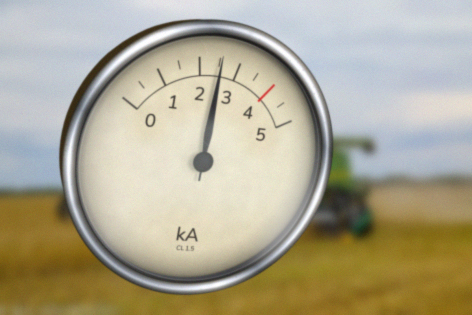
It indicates 2.5kA
